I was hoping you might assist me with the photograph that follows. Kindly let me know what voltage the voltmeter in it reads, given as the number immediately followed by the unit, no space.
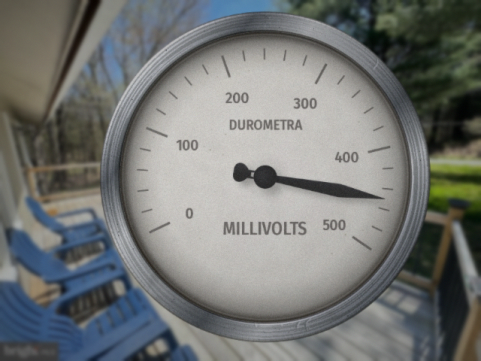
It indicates 450mV
